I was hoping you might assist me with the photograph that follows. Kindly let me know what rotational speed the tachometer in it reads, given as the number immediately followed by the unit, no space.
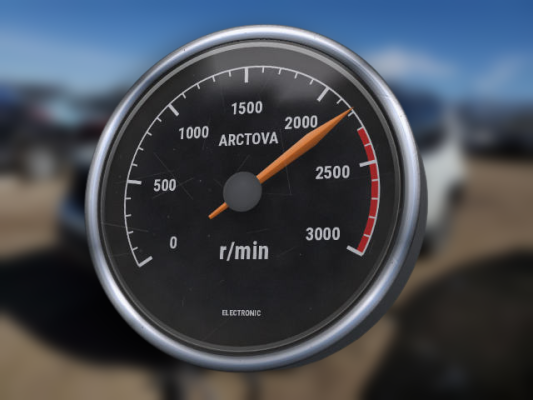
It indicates 2200rpm
